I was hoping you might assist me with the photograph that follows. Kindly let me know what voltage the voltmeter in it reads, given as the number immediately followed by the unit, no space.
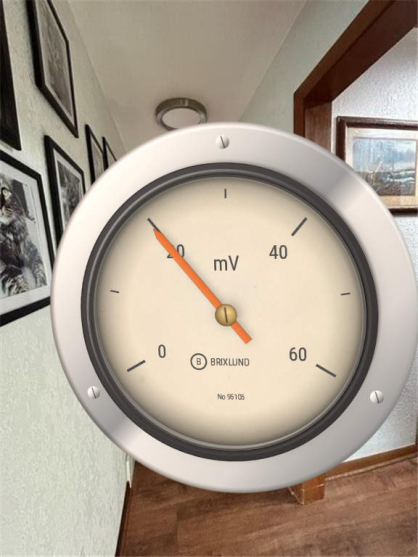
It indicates 20mV
